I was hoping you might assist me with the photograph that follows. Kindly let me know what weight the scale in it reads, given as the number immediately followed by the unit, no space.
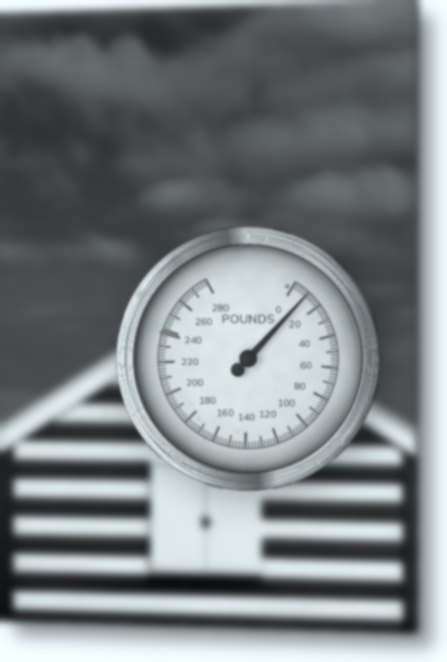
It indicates 10lb
